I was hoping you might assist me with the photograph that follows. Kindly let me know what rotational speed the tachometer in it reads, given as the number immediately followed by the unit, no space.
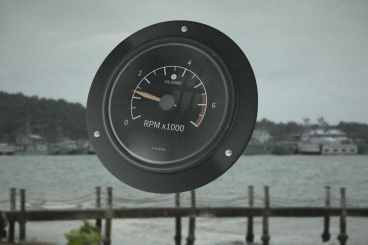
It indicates 1250rpm
